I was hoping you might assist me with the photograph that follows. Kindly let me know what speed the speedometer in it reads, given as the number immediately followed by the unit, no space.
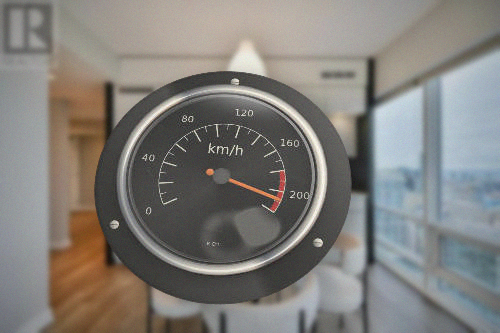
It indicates 210km/h
